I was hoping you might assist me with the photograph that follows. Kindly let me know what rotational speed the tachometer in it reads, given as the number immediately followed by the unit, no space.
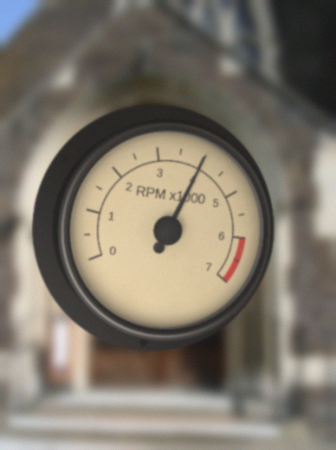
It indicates 4000rpm
